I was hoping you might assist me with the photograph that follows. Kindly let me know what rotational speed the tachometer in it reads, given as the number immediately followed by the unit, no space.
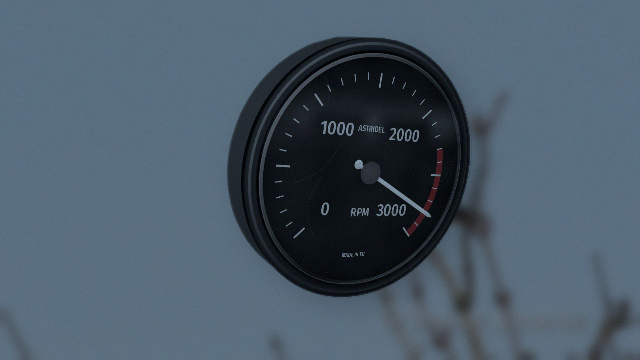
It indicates 2800rpm
